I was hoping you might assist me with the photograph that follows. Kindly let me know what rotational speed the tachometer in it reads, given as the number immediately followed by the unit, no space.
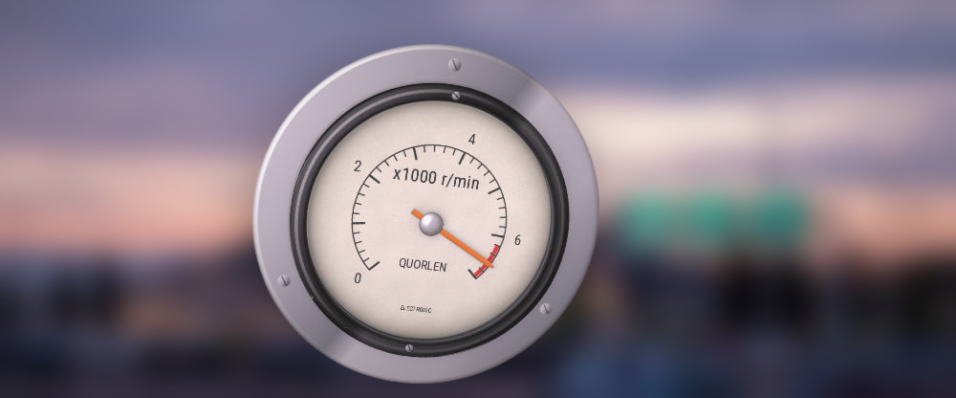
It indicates 6600rpm
